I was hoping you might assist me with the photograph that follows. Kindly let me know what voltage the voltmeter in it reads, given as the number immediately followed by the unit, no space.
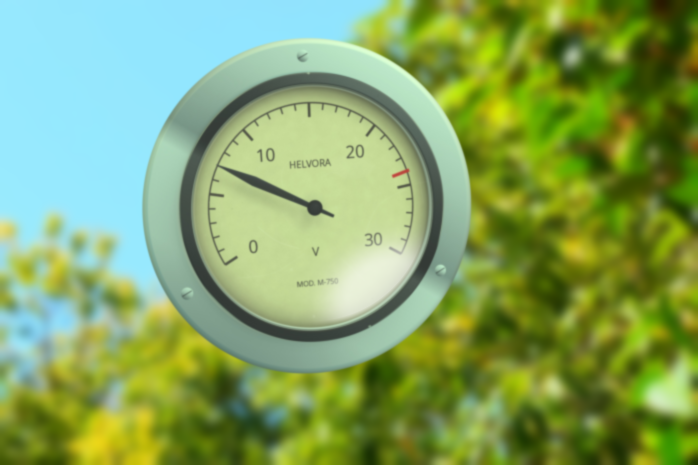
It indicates 7V
